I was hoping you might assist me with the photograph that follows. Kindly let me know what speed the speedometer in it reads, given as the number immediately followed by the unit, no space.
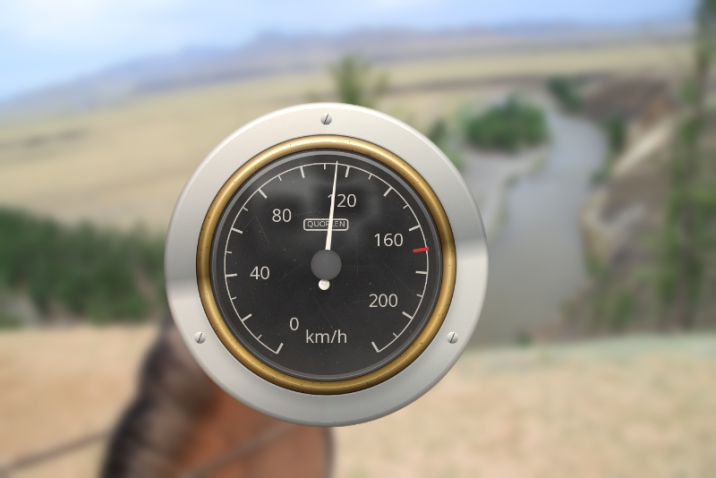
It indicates 115km/h
